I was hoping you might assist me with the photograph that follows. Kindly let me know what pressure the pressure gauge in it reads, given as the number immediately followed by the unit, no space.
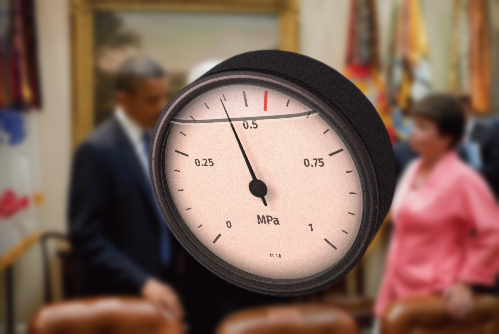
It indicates 0.45MPa
